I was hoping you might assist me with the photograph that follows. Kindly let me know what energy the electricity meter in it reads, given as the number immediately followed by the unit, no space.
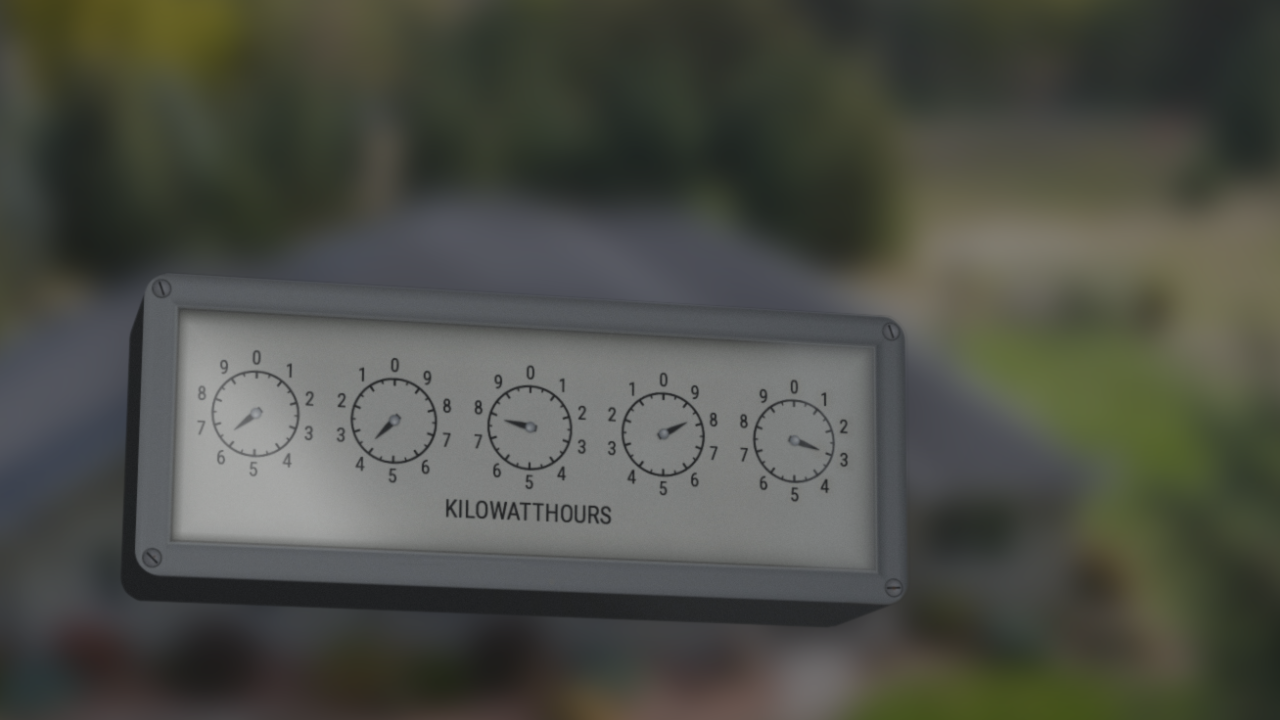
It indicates 63783kWh
